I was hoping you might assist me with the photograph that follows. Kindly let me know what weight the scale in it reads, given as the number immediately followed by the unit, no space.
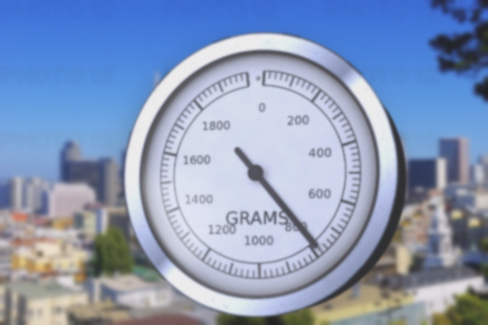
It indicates 780g
